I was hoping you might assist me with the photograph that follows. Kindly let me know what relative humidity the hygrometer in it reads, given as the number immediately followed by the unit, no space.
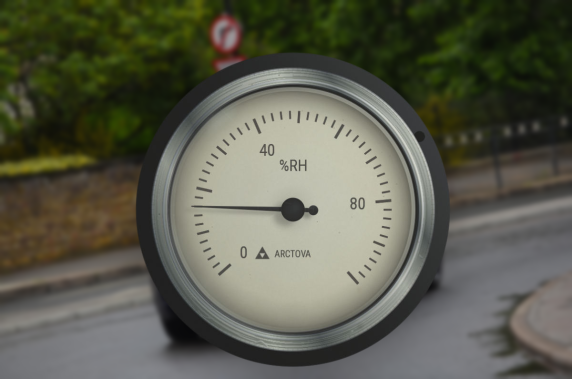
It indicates 16%
